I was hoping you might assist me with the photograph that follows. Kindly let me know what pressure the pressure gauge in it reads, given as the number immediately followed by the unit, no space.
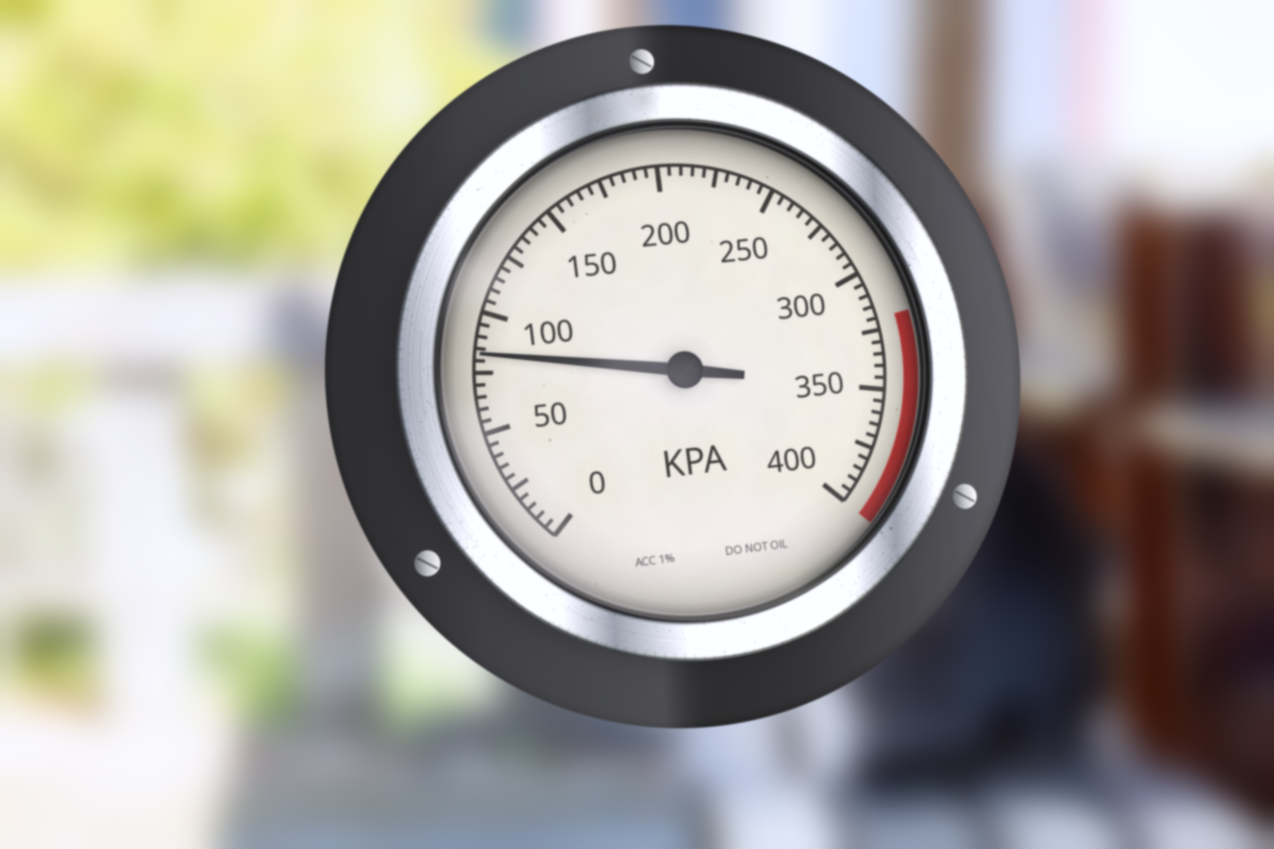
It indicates 82.5kPa
